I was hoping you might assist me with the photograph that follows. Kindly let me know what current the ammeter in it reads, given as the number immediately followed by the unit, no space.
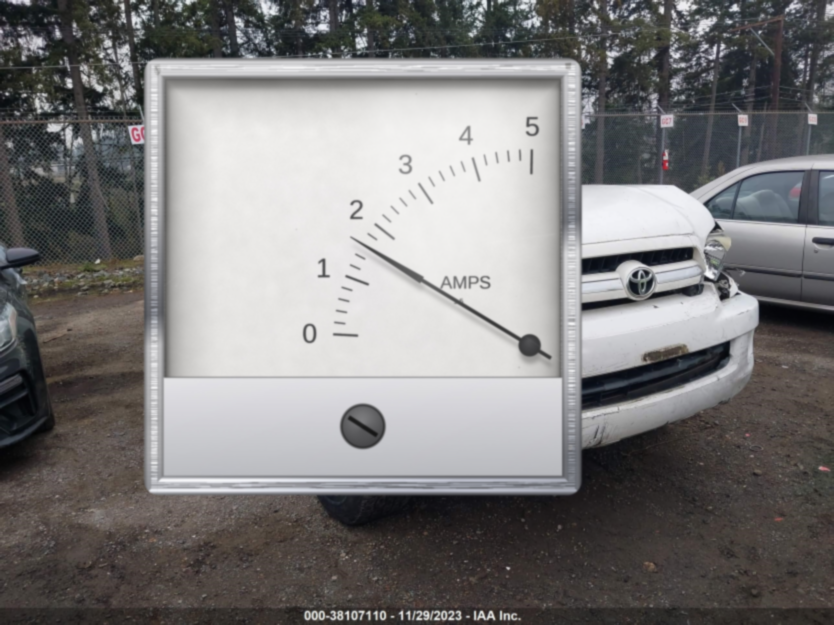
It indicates 1.6A
